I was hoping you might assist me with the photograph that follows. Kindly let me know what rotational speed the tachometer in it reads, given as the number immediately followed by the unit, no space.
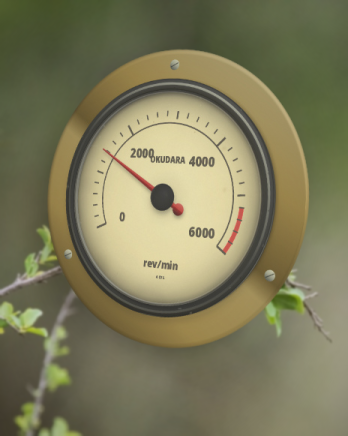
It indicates 1400rpm
